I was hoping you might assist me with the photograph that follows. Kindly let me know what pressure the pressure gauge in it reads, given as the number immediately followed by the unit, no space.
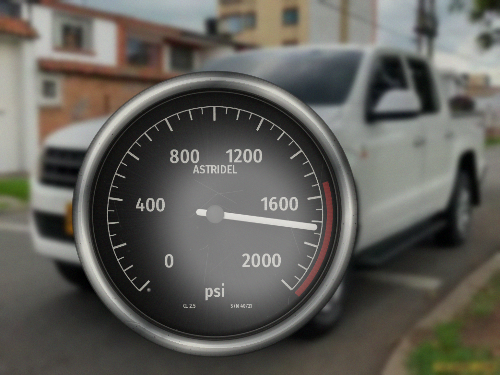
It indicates 1725psi
